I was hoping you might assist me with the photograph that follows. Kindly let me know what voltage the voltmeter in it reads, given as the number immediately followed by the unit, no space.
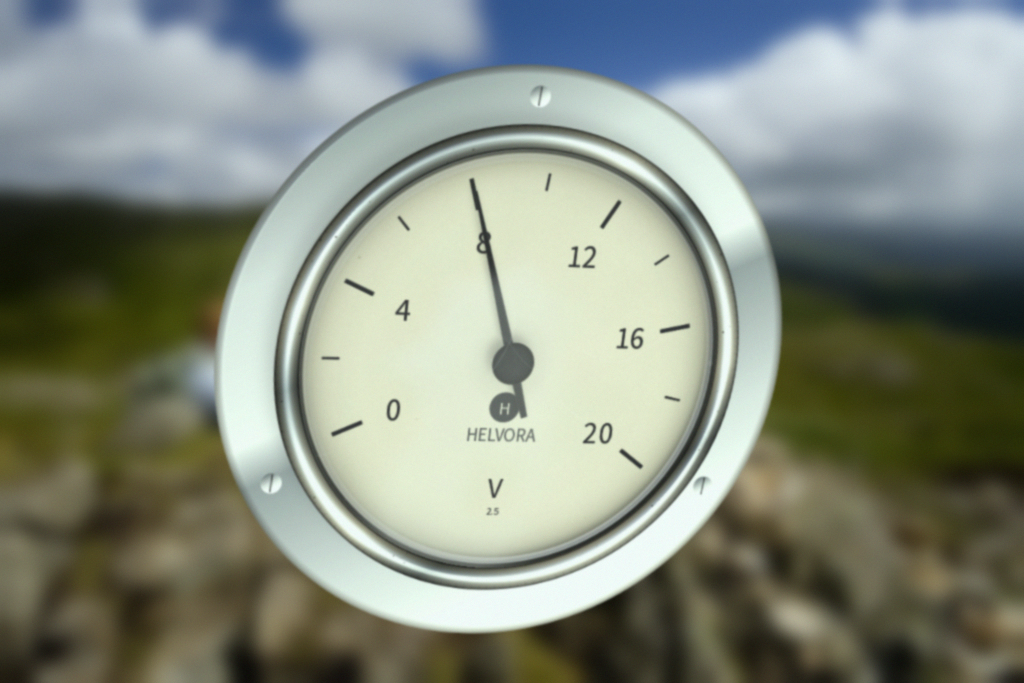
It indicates 8V
